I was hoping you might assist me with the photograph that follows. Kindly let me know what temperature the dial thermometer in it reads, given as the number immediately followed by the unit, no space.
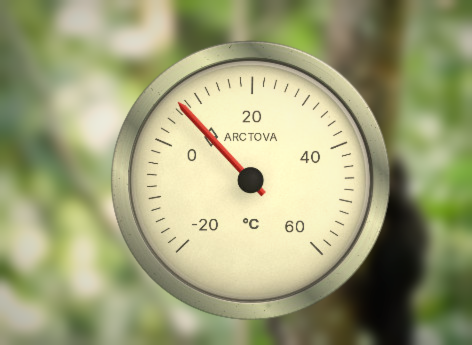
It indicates 7°C
